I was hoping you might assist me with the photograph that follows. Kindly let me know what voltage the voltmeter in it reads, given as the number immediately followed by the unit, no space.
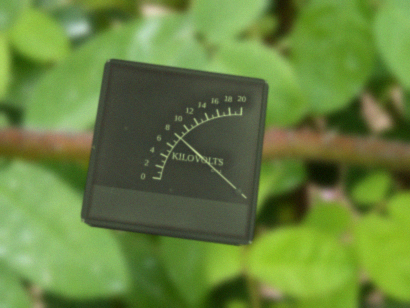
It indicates 8kV
